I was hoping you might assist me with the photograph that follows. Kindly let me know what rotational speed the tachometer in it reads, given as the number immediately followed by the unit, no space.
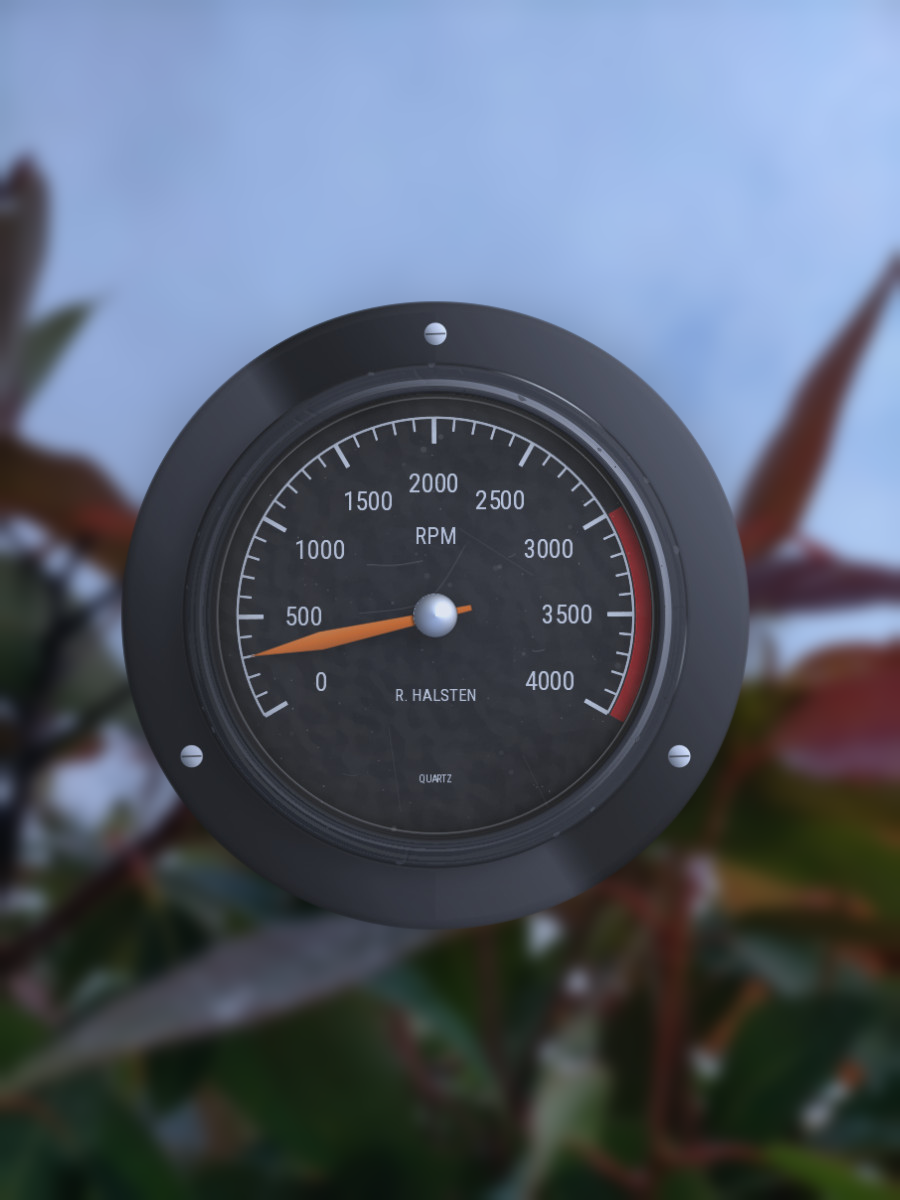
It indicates 300rpm
